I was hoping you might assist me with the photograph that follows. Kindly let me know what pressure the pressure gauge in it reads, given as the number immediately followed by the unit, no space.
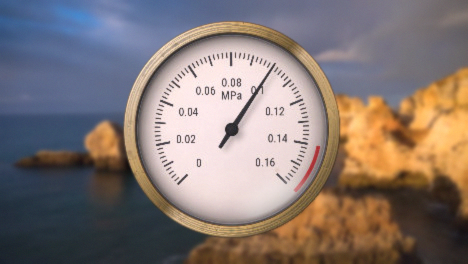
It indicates 0.1MPa
